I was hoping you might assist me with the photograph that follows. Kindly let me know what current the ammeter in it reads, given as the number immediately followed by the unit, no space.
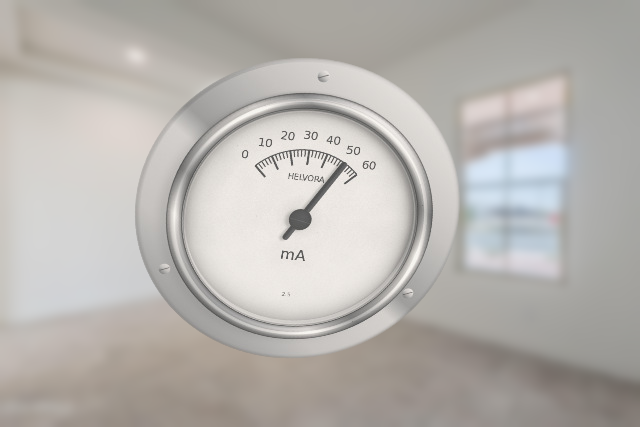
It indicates 50mA
